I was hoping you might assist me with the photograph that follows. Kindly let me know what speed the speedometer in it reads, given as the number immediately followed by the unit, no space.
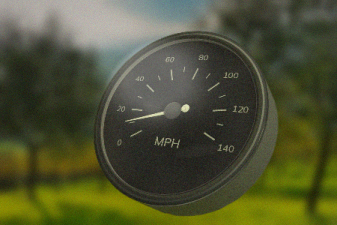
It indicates 10mph
